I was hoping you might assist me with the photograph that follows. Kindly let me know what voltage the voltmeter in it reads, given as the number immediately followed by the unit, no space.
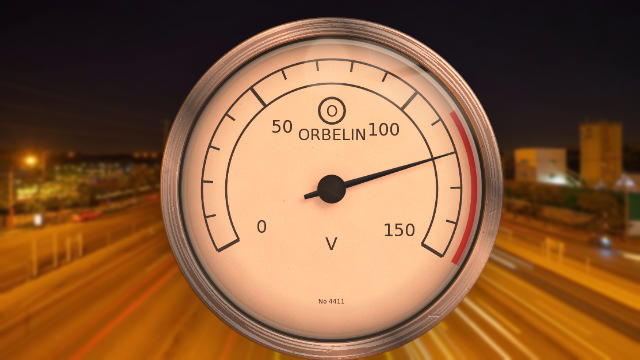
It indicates 120V
